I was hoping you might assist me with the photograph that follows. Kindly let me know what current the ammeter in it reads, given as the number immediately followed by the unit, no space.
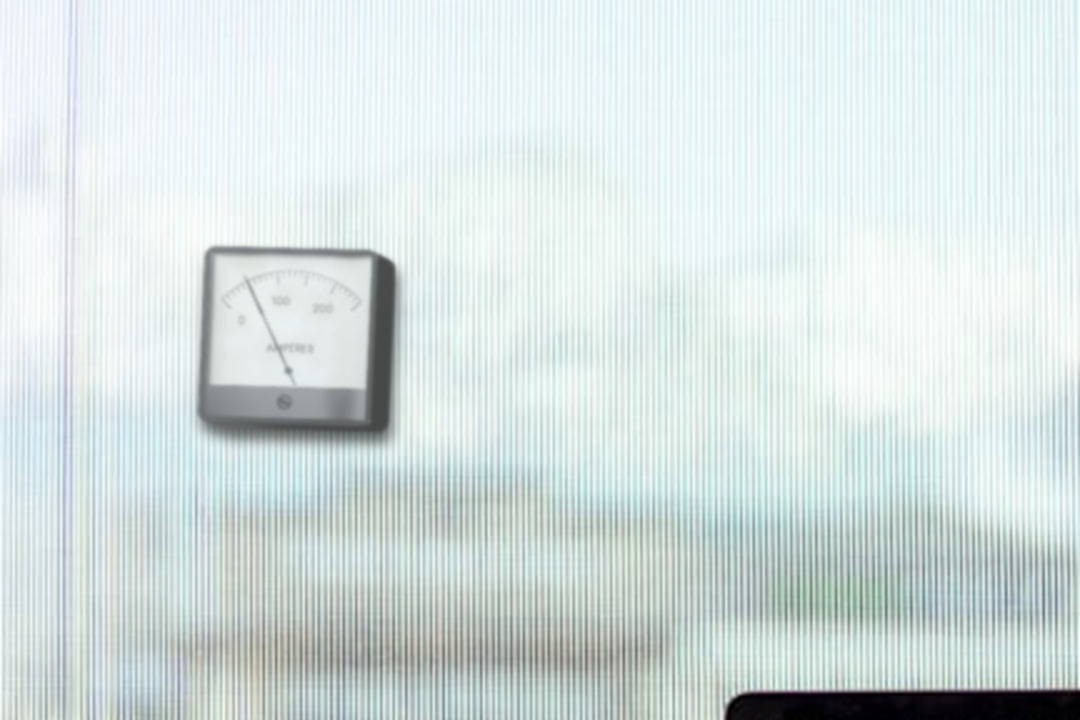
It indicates 50A
